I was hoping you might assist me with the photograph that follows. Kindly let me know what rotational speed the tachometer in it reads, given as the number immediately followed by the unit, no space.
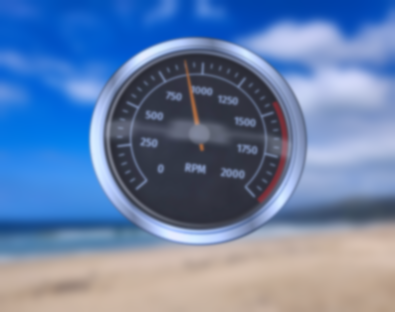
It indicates 900rpm
